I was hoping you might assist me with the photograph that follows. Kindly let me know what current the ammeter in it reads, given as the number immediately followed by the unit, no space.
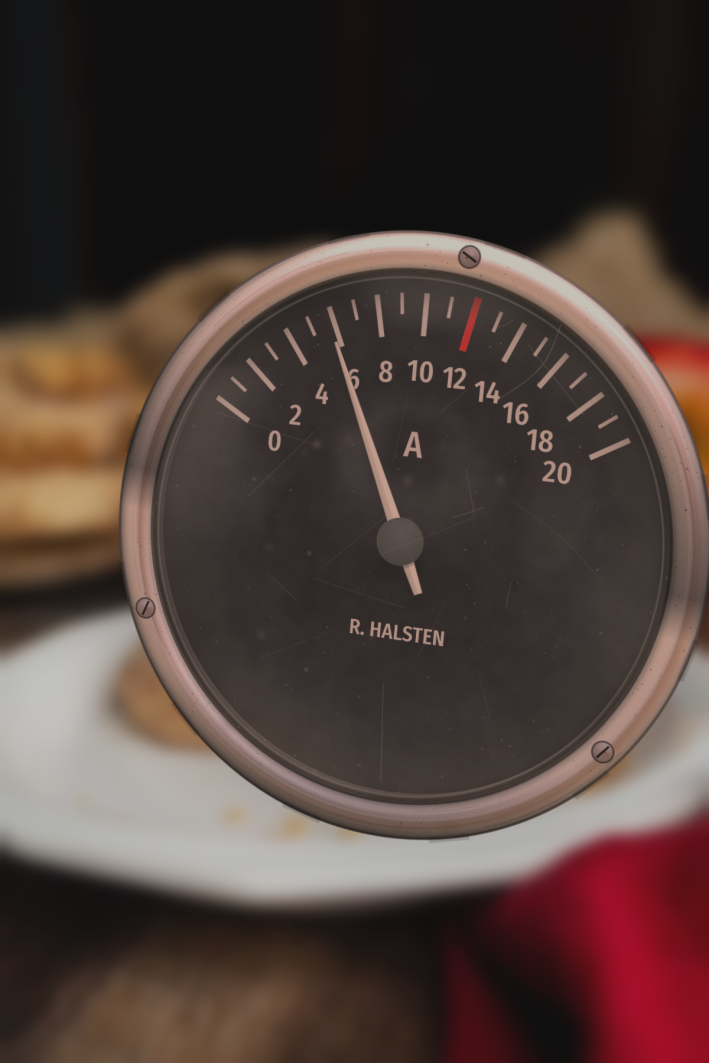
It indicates 6A
